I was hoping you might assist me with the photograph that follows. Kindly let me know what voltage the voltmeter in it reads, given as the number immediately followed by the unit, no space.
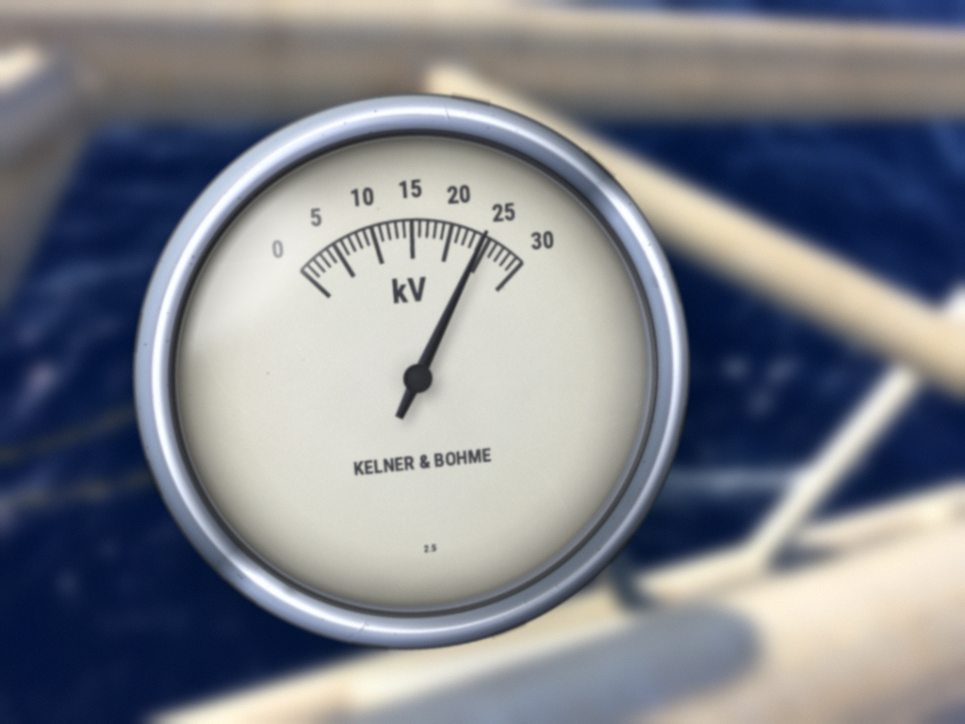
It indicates 24kV
